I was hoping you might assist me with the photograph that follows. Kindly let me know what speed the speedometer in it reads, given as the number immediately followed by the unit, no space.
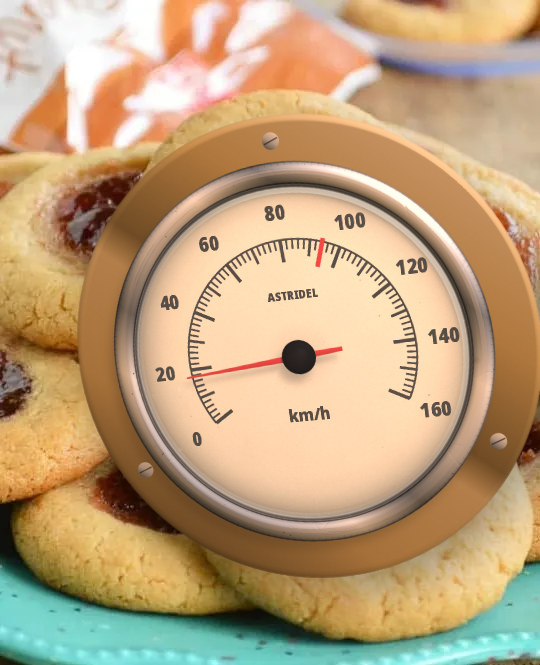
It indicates 18km/h
